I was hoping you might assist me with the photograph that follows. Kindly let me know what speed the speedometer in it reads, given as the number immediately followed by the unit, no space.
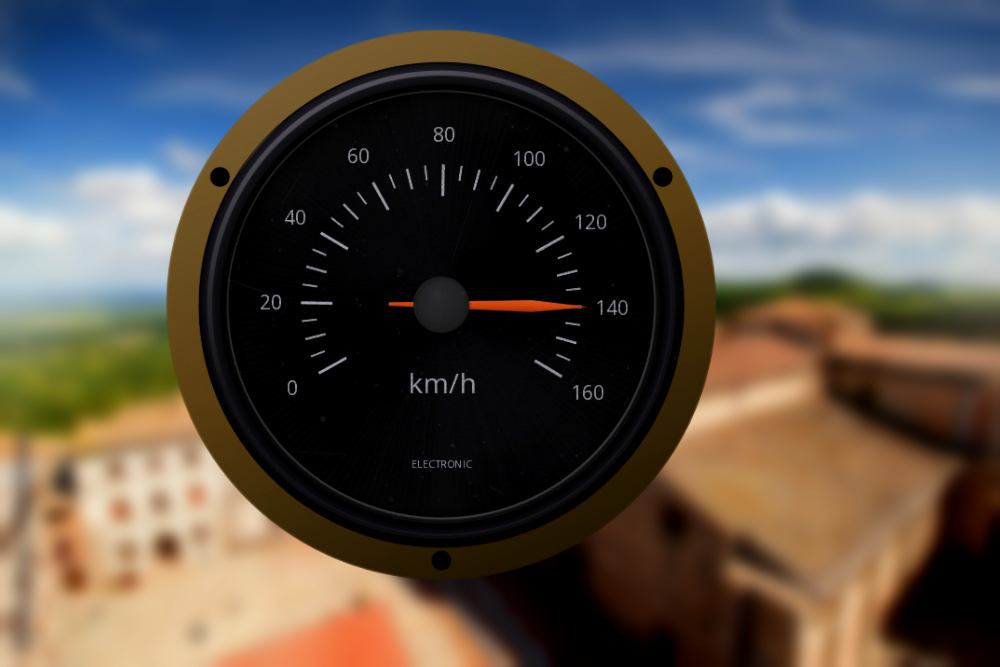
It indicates 140km/h
